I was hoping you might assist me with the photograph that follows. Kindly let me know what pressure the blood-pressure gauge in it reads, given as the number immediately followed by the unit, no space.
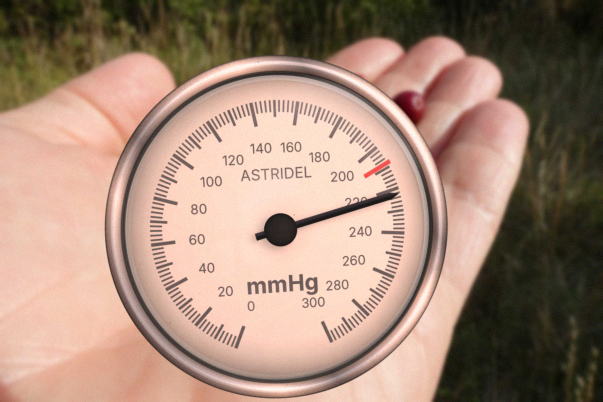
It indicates 222mmHg
